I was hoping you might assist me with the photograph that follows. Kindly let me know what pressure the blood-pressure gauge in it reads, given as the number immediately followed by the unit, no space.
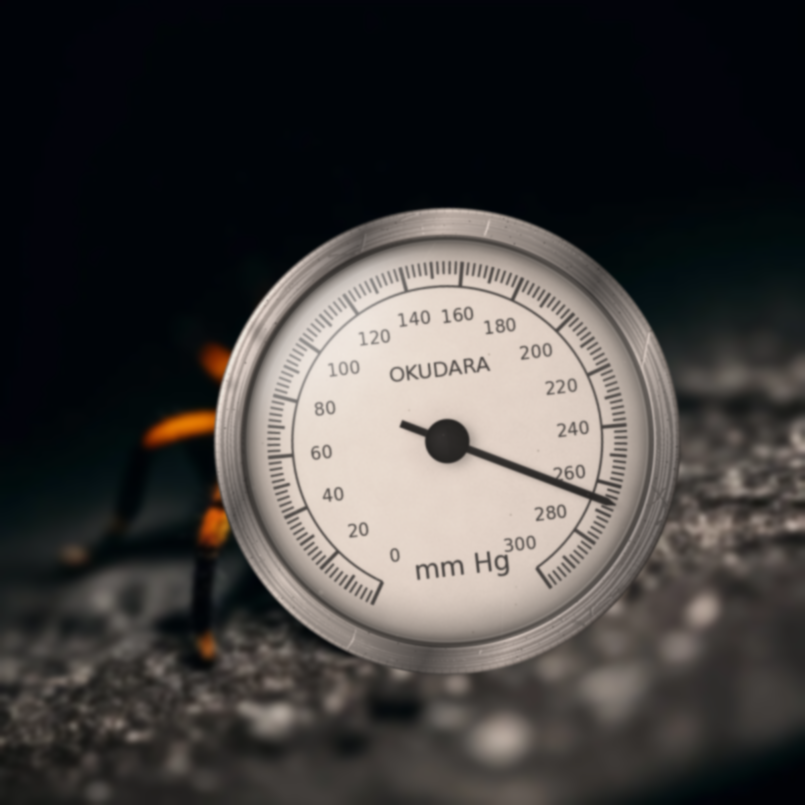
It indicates 266mmHg
